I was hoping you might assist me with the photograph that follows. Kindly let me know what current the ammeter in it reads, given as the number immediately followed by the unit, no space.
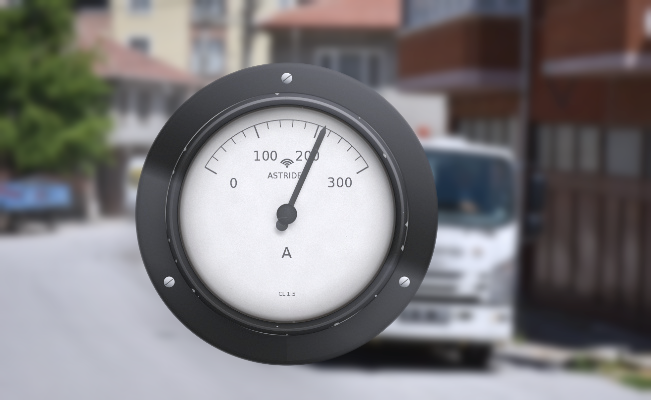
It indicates 210A
